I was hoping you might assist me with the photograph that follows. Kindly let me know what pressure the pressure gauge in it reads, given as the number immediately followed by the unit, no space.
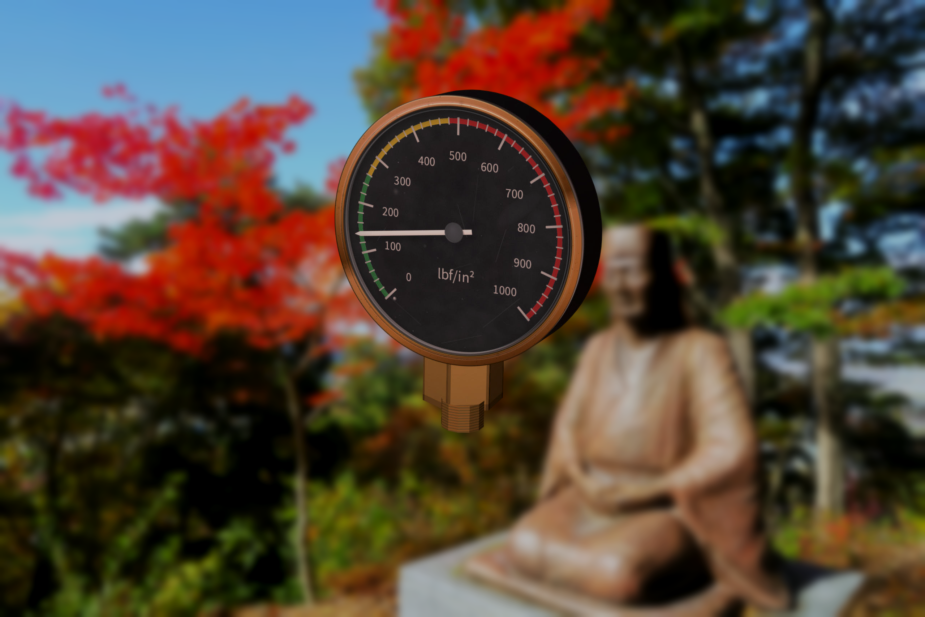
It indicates 140psi
